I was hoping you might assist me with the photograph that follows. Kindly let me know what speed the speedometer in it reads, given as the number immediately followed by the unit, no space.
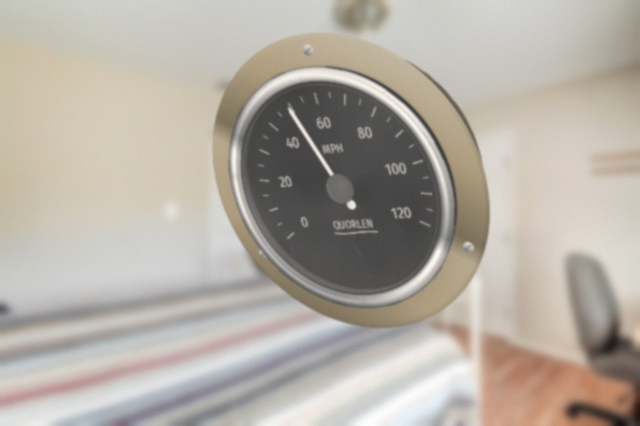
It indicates 50mph
